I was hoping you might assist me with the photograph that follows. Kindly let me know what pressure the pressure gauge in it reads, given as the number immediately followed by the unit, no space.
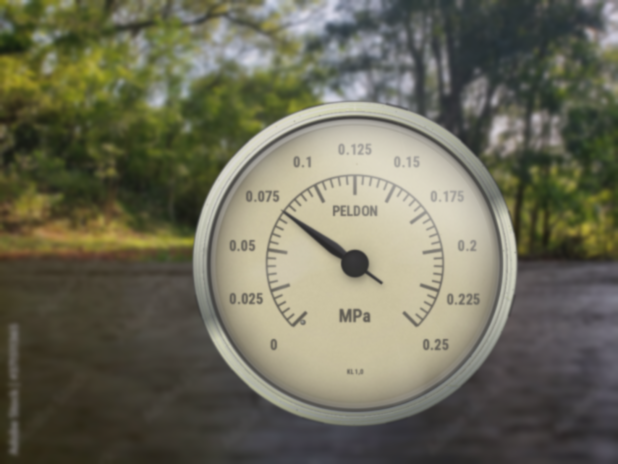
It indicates 0.075MPa
